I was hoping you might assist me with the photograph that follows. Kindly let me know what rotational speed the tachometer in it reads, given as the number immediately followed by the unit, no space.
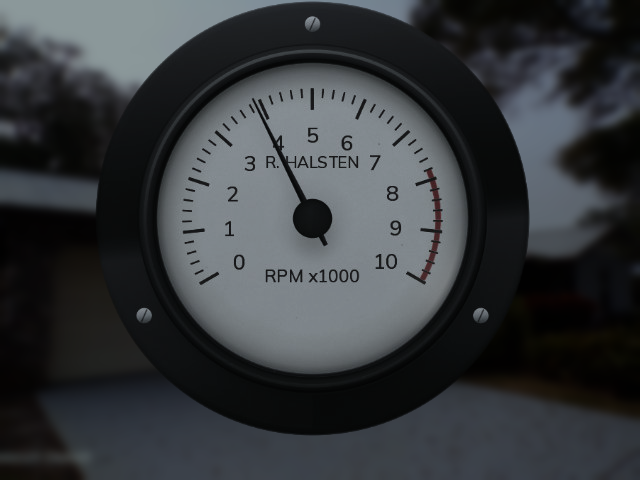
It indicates 3900rpm
